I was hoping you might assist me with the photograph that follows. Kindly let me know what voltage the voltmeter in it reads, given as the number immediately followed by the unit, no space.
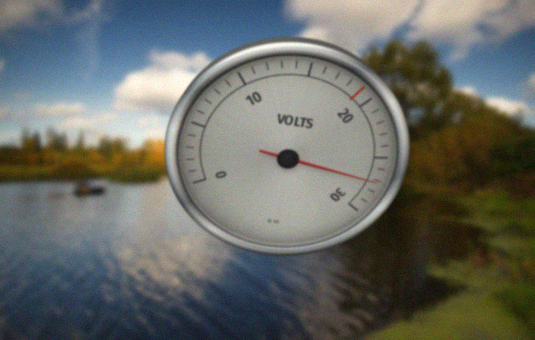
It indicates 27V
